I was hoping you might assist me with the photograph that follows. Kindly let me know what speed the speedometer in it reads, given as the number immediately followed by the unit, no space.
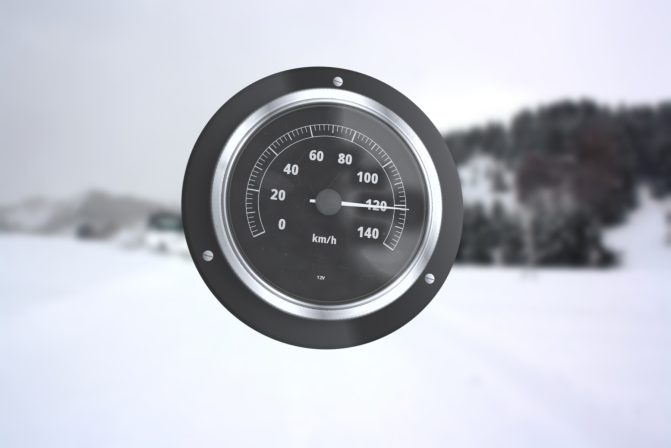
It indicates 122km/h
